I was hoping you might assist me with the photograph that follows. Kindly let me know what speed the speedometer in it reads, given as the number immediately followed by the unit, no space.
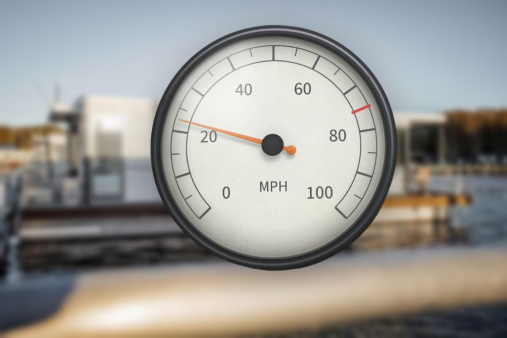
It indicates 22.5mph
